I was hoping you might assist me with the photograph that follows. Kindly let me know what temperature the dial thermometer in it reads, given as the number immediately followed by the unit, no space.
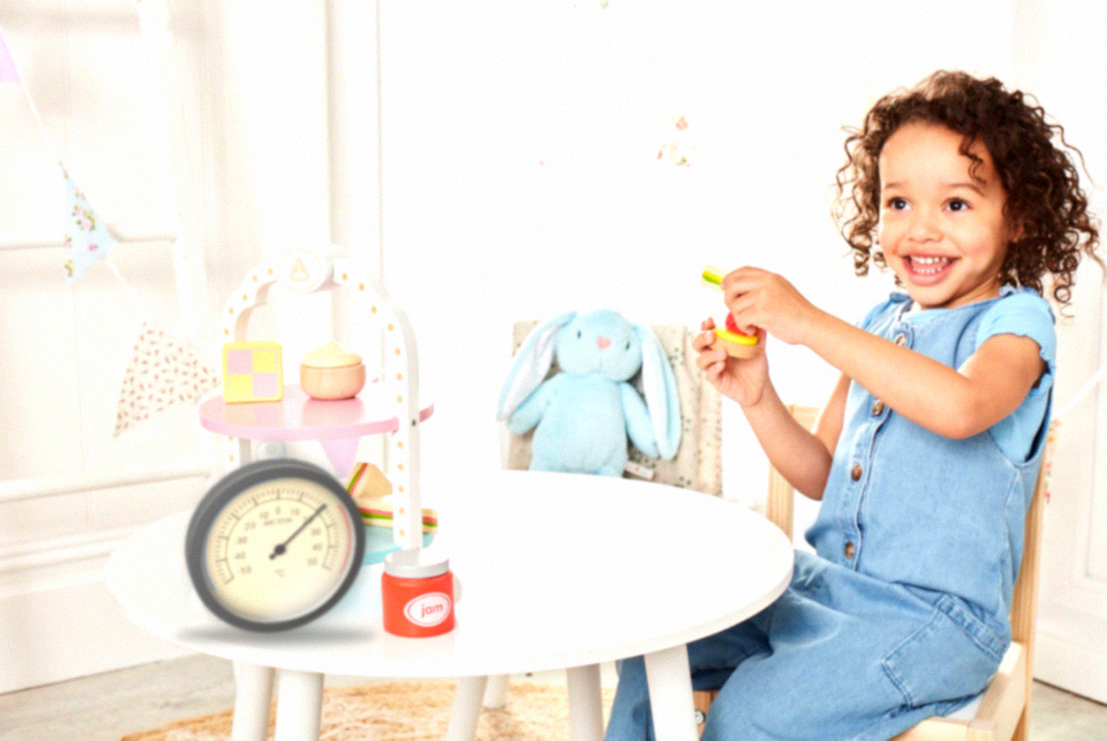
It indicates 20°C
